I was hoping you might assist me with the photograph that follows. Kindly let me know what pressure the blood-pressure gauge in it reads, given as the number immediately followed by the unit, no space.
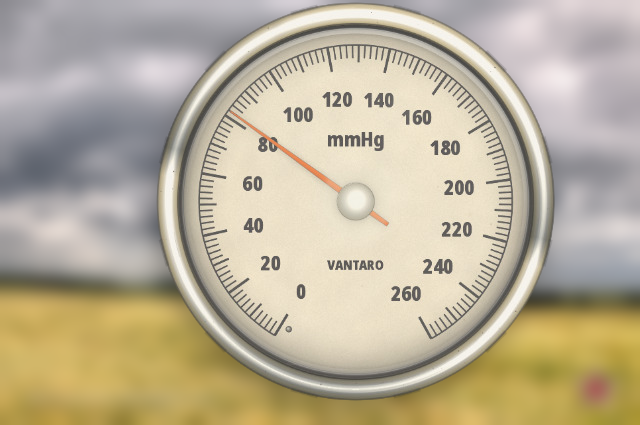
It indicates 82mmHg
